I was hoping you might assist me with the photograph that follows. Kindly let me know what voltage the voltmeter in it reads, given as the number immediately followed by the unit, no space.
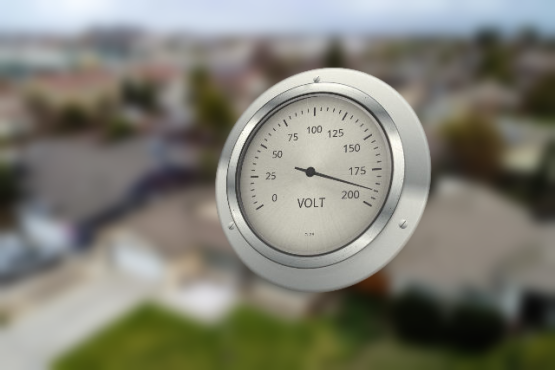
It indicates 190V
